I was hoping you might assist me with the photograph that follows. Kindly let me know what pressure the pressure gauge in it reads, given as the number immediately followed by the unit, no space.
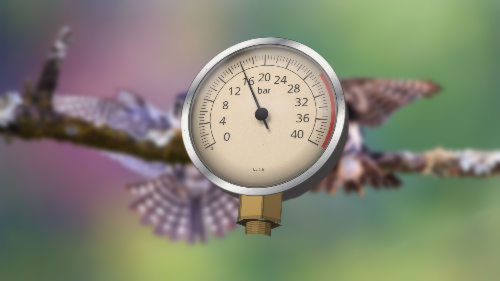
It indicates 16bar
